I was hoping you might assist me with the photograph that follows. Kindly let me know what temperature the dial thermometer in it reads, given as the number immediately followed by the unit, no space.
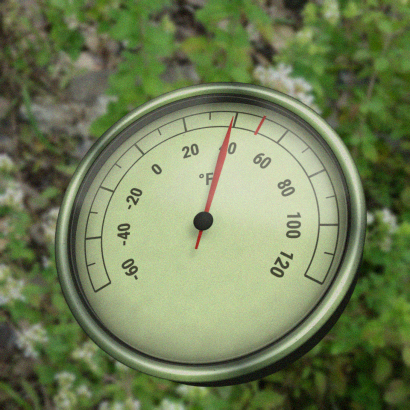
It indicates 40°F
